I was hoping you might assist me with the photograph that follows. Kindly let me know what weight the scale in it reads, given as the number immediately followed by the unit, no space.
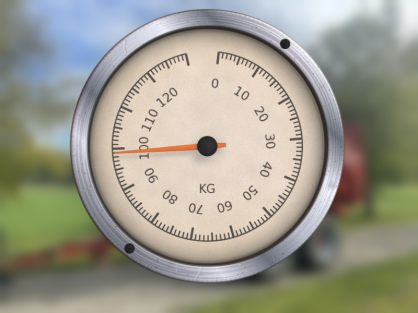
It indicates 99kg
